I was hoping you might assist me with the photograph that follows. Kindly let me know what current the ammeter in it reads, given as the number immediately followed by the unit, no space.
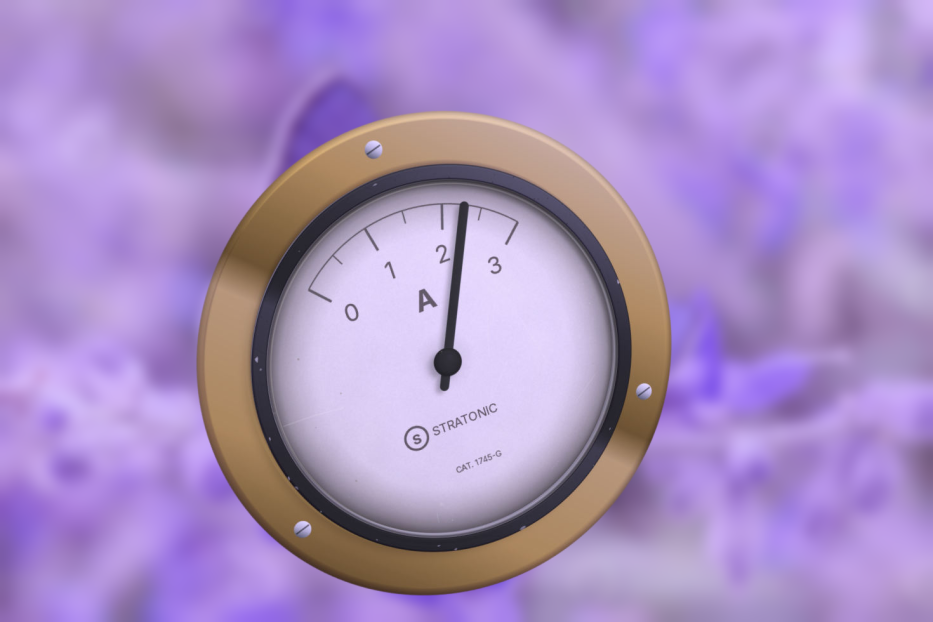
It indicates 2.25A
